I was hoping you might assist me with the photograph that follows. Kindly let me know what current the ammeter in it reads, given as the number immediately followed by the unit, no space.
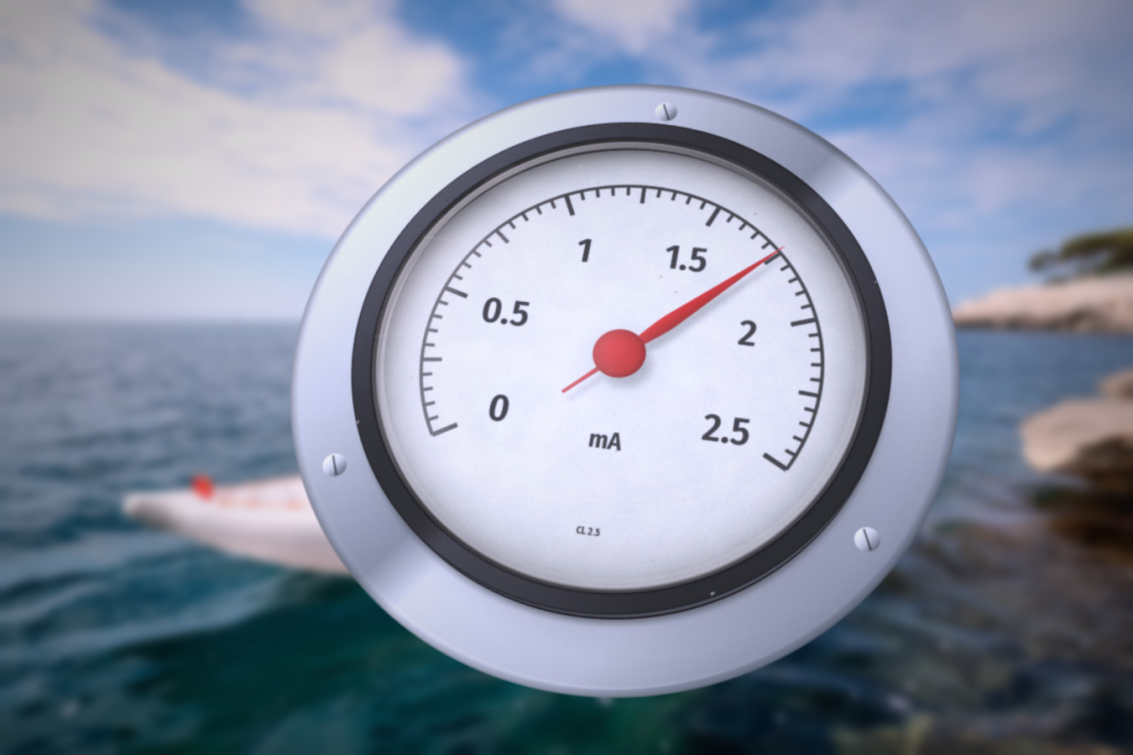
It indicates 1.75mA
